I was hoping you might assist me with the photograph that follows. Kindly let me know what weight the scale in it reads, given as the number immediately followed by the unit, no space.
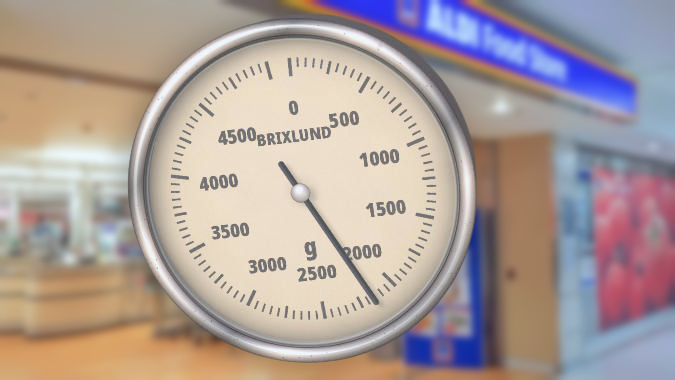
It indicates 2150g
